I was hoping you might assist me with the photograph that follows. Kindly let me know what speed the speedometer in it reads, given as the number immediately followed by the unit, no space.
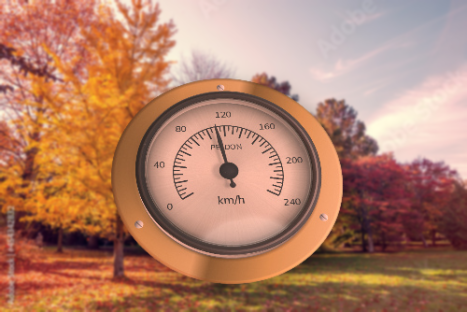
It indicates 110km/h
